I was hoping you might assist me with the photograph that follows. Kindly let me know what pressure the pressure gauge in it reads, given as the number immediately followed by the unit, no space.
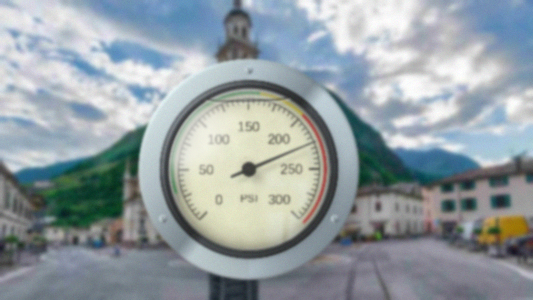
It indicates 225psi
